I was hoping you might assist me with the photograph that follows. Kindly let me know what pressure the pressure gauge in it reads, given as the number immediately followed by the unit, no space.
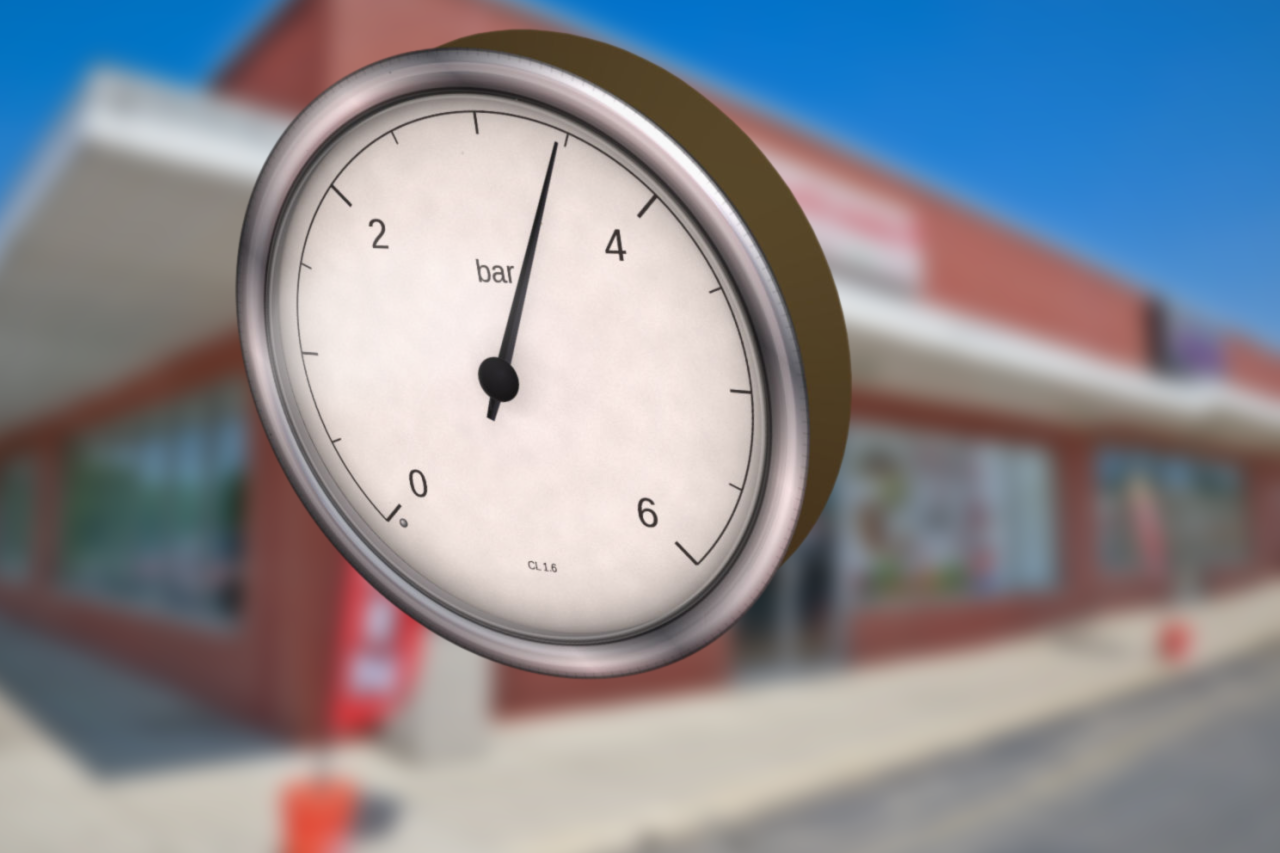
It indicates 3.5bar
